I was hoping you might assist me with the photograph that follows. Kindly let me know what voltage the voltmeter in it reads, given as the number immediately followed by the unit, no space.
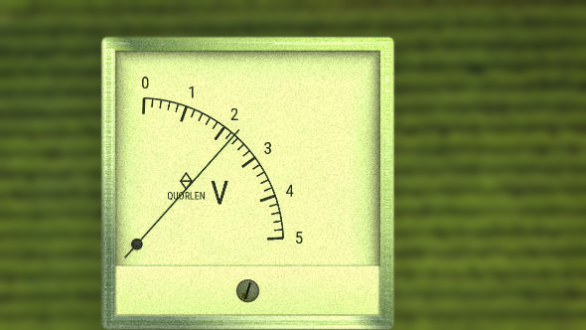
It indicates 2.3V
